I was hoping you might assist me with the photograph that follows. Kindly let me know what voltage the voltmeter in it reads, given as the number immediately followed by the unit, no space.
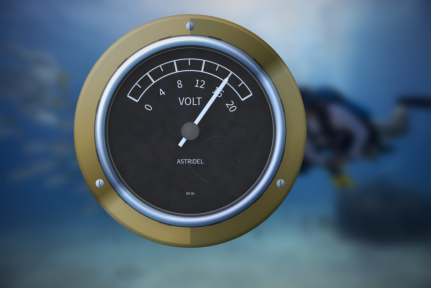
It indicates 16V
